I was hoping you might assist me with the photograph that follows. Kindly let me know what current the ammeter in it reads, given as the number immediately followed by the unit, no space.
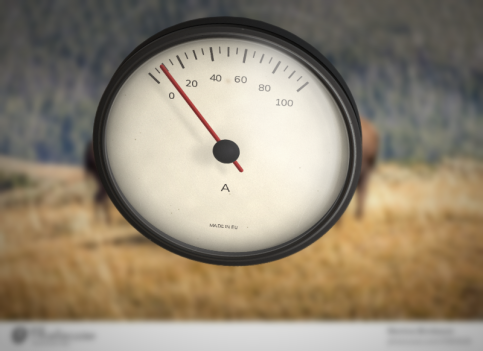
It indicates 10A
